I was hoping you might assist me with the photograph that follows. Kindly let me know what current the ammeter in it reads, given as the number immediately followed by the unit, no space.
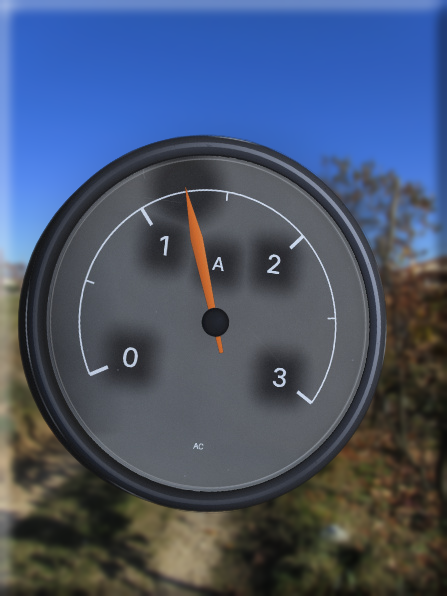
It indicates 1.25A
